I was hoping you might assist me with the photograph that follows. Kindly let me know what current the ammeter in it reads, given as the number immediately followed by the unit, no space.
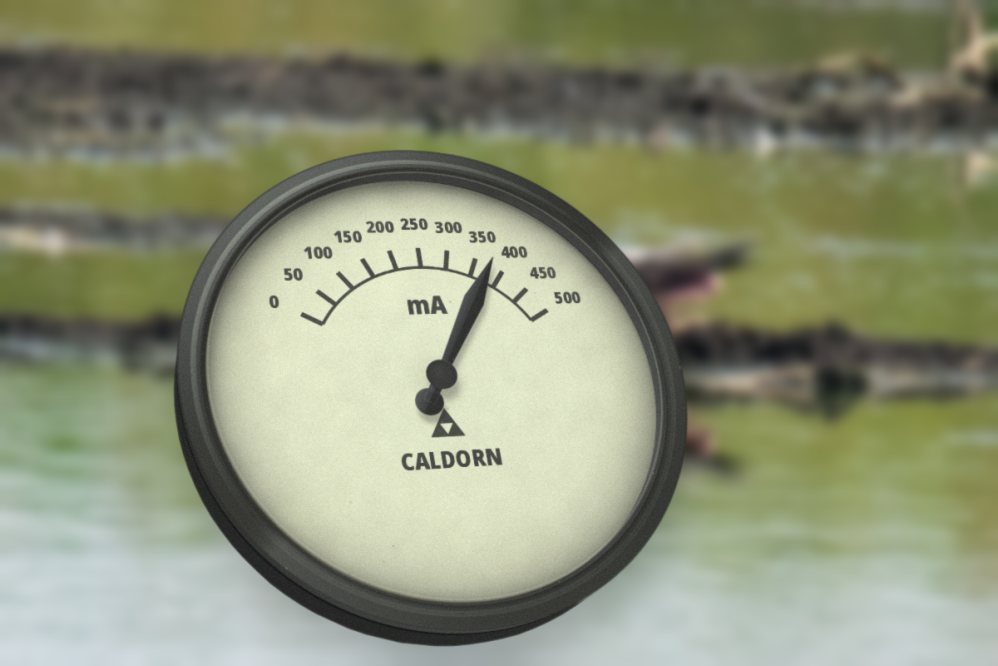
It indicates 375mA
